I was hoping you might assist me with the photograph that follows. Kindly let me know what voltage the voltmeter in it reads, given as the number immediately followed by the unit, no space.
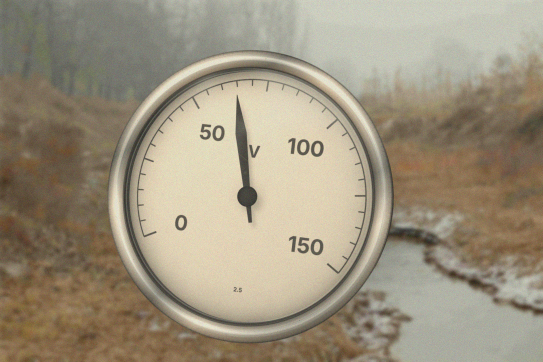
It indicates 65V
